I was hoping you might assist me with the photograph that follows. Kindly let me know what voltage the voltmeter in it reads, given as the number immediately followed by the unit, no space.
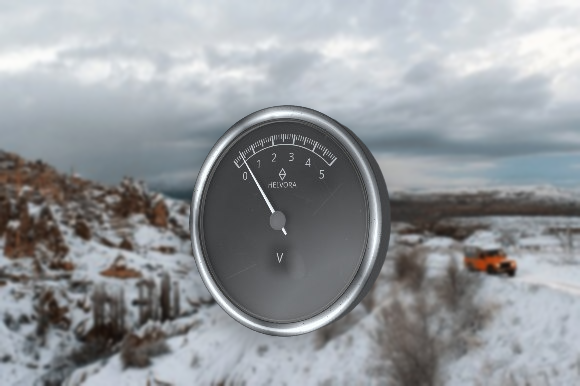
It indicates 0.5V
